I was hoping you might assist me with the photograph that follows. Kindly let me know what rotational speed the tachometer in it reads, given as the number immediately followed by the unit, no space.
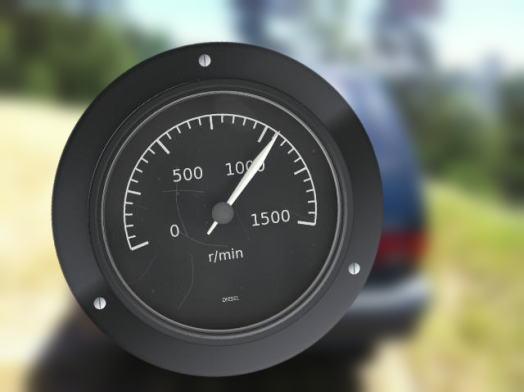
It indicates 1050rpm
